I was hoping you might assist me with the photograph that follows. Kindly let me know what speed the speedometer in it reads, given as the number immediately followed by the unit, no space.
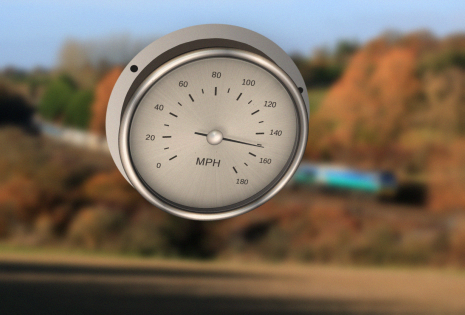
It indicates 150mph
